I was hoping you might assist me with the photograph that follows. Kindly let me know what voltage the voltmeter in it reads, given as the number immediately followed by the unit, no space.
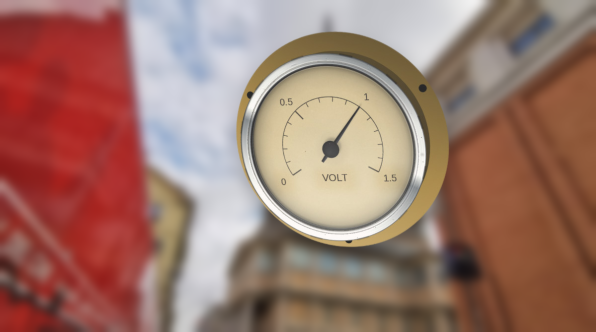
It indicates 1V
